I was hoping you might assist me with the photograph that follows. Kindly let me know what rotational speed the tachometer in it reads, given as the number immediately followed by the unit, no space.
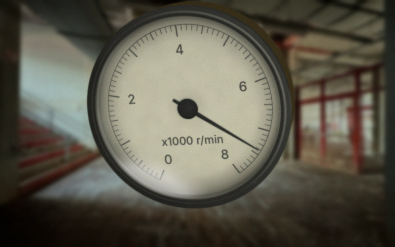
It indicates 7400rpm
